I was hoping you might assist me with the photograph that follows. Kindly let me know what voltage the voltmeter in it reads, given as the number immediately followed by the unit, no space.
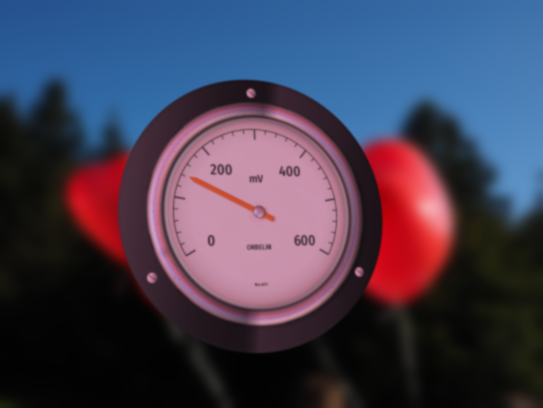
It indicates 140mV
